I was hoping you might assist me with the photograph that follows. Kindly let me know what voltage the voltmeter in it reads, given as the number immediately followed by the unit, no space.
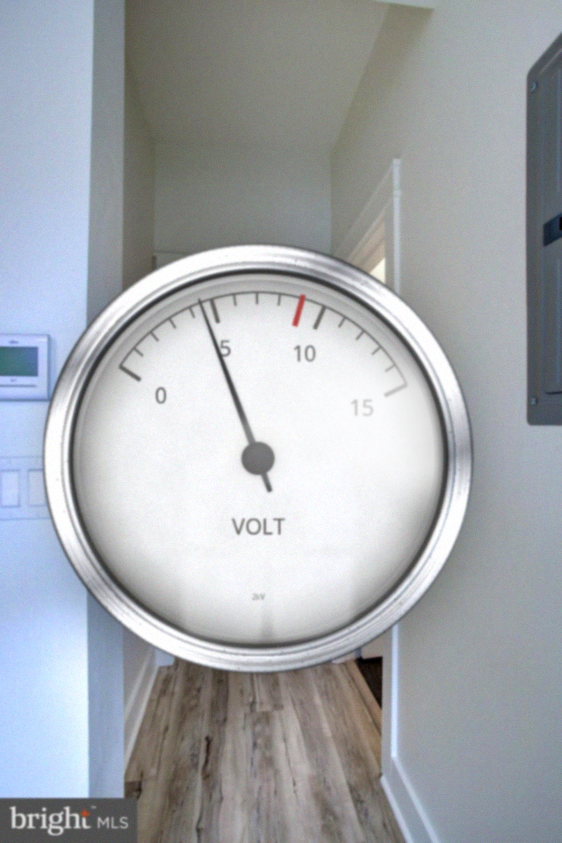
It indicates 4.5V
